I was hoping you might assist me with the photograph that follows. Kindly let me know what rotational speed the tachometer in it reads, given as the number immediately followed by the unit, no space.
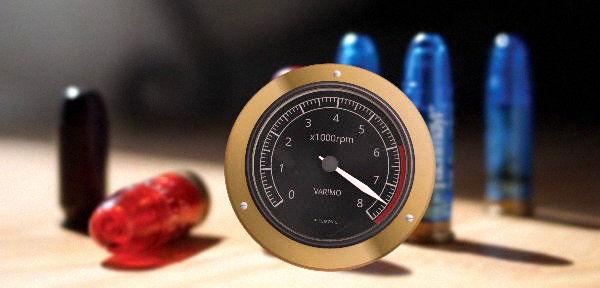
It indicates 7500rpm
